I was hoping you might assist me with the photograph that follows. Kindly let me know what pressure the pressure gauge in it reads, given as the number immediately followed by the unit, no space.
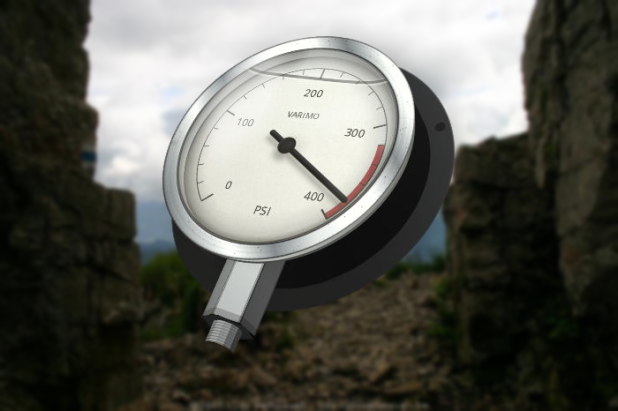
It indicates 380psi
